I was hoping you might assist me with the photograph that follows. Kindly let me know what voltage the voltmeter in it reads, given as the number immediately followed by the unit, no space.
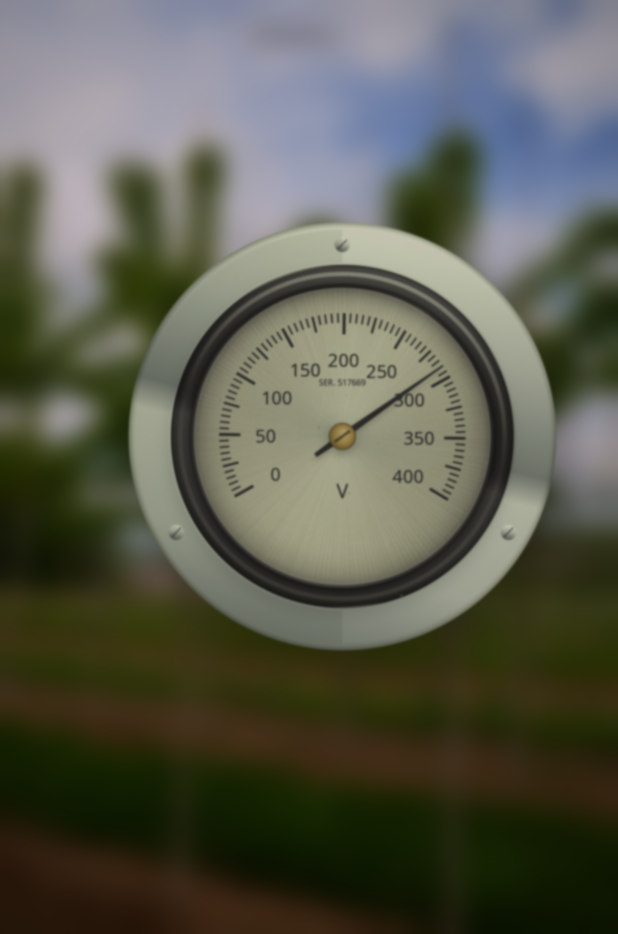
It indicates 290V
